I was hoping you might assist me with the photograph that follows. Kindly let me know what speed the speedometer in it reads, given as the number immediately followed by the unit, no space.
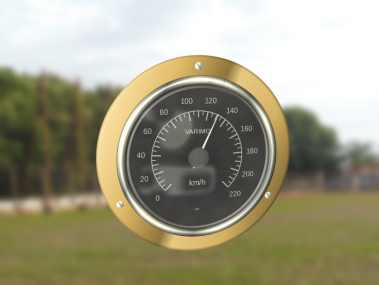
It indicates 130km/h
